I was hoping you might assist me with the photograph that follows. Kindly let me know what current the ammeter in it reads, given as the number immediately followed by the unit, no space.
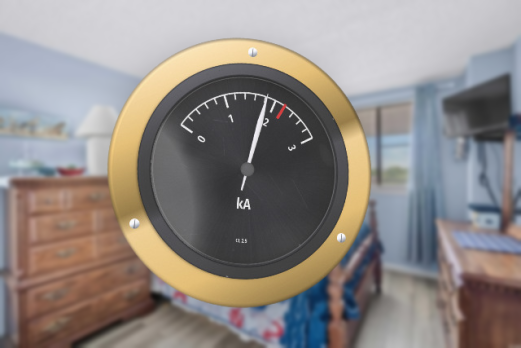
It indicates 1.8kA
